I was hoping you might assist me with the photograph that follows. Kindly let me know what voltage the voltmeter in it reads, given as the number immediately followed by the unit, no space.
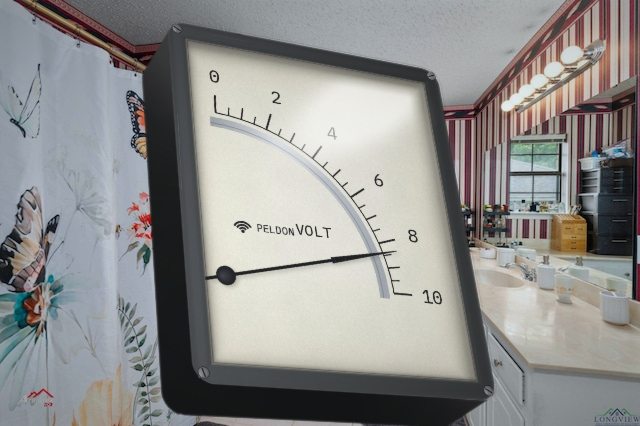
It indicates 8.5V
